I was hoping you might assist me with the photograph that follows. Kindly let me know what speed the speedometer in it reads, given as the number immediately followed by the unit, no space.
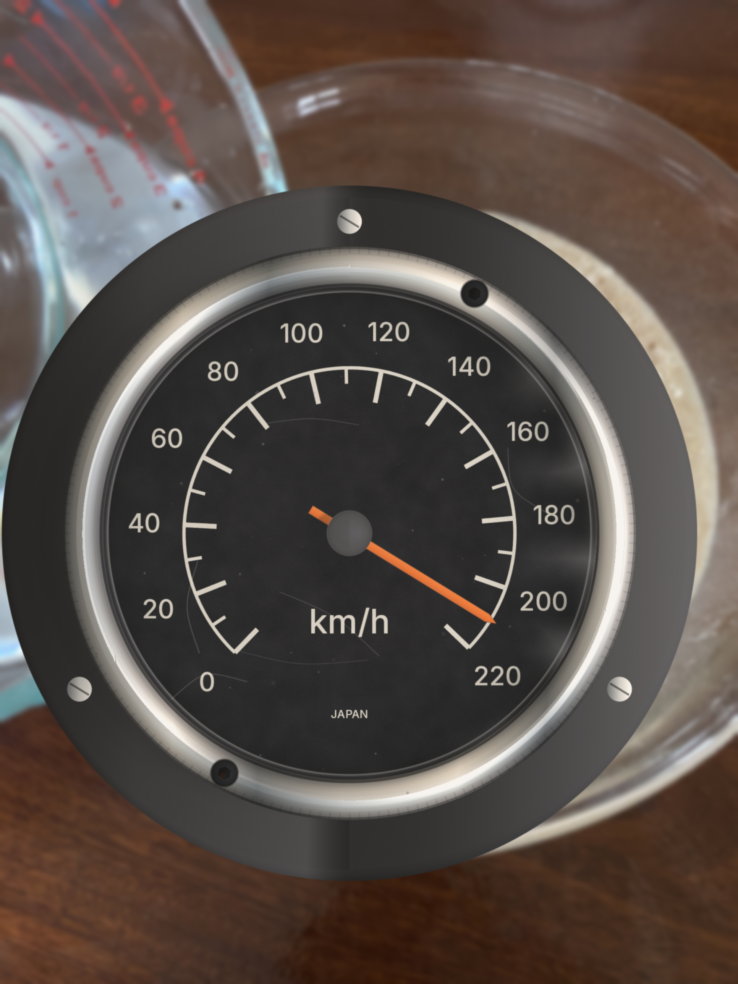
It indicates 210km/h
